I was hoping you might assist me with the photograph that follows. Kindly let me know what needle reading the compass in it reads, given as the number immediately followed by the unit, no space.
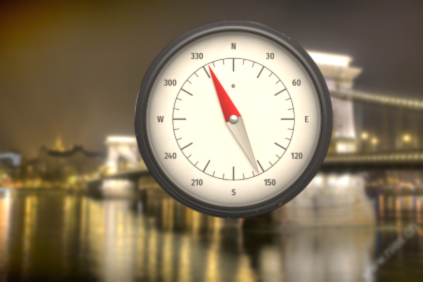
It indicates 335°
